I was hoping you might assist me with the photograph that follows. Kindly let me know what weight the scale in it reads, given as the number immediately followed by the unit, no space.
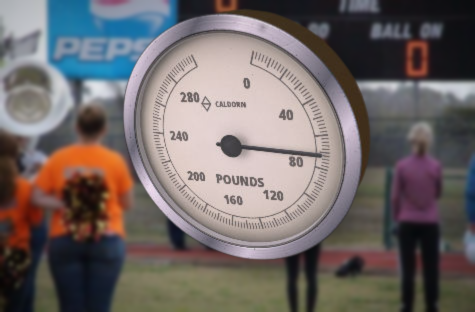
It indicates 70lb
